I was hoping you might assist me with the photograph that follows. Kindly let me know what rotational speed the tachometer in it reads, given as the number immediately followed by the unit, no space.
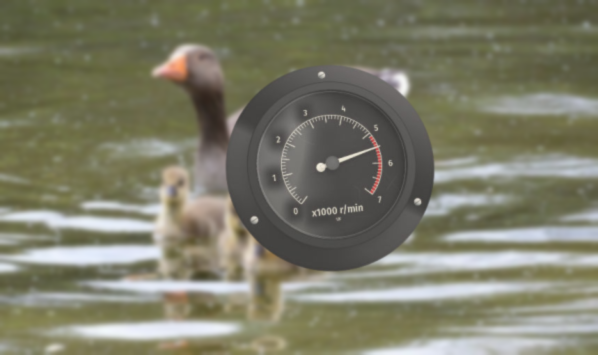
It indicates 5500rpm
